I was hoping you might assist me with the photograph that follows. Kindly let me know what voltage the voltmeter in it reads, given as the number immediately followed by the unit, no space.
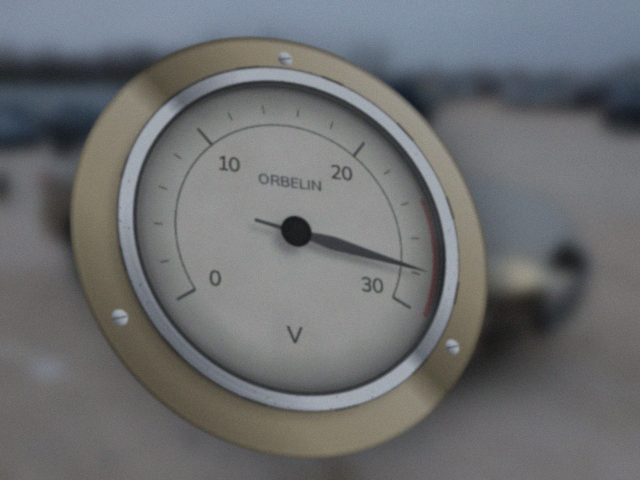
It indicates 28V
